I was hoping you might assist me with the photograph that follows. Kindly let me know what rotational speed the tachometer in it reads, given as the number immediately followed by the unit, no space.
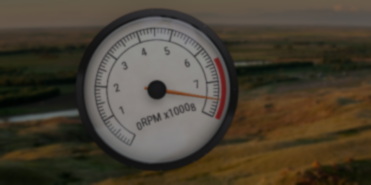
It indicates 7500rpm
